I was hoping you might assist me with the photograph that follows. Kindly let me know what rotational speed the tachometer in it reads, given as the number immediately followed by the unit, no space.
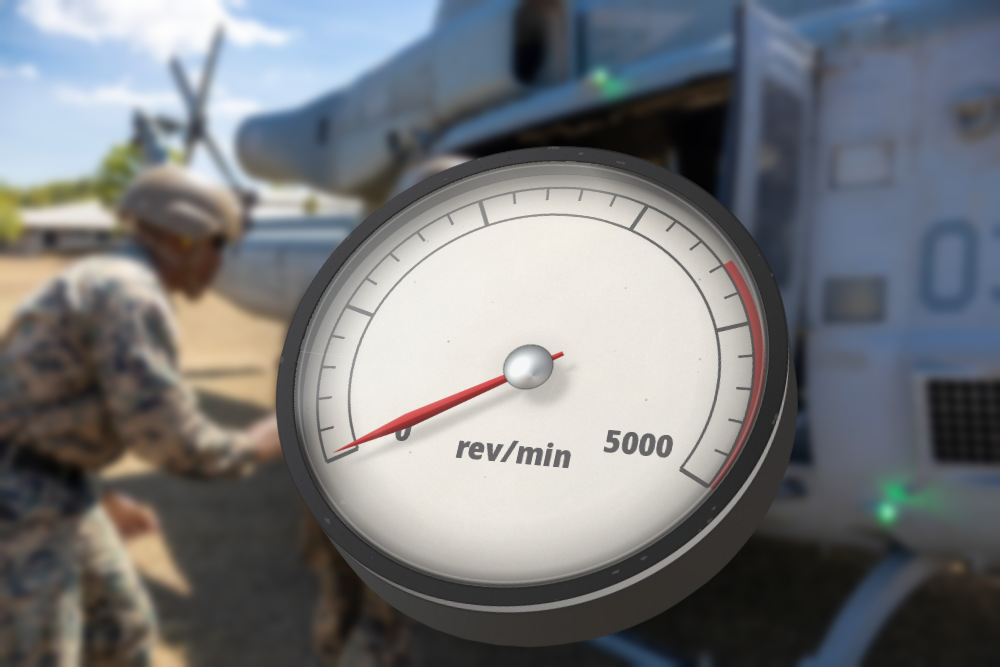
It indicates 0rpm
